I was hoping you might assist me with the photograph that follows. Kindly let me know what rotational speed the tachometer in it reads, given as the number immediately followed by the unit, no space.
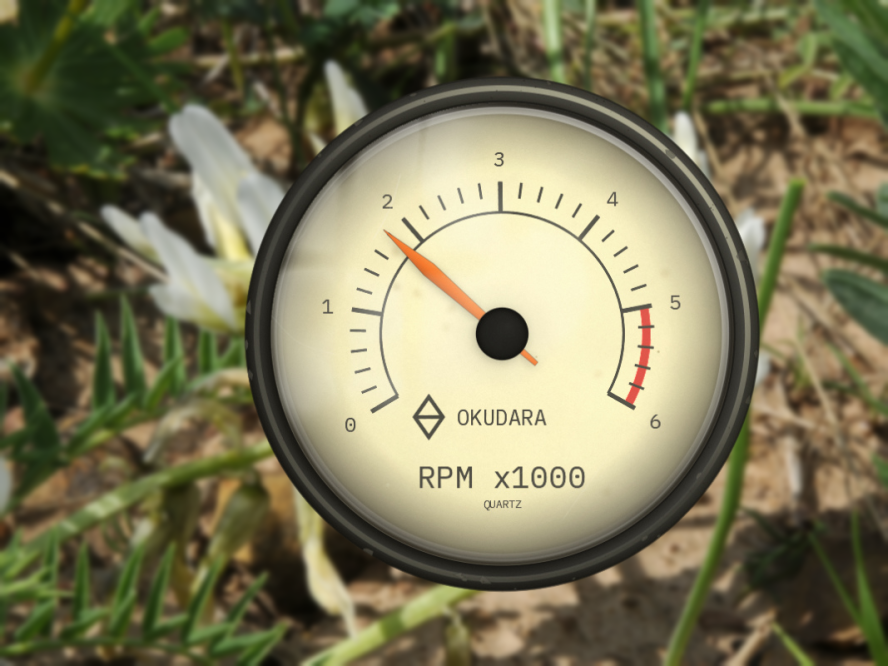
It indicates 1800rpm
